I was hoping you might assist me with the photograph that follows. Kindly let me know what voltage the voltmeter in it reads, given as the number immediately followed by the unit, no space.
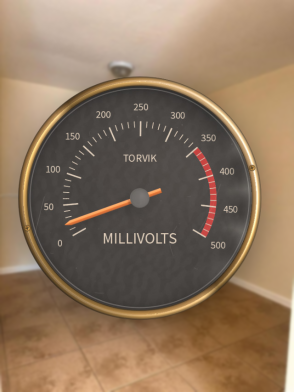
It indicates 20mV
